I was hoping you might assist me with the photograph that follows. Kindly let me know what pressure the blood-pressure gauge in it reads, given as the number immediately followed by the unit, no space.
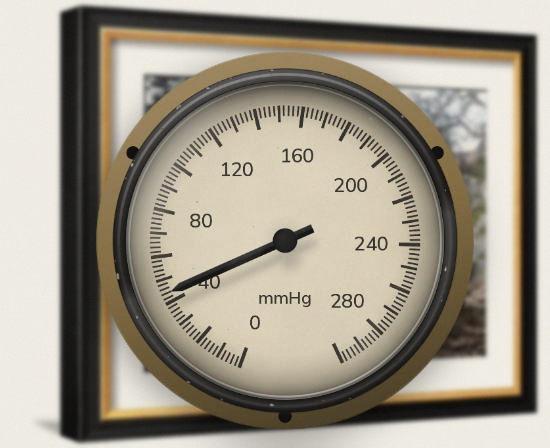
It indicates 44mmHg
